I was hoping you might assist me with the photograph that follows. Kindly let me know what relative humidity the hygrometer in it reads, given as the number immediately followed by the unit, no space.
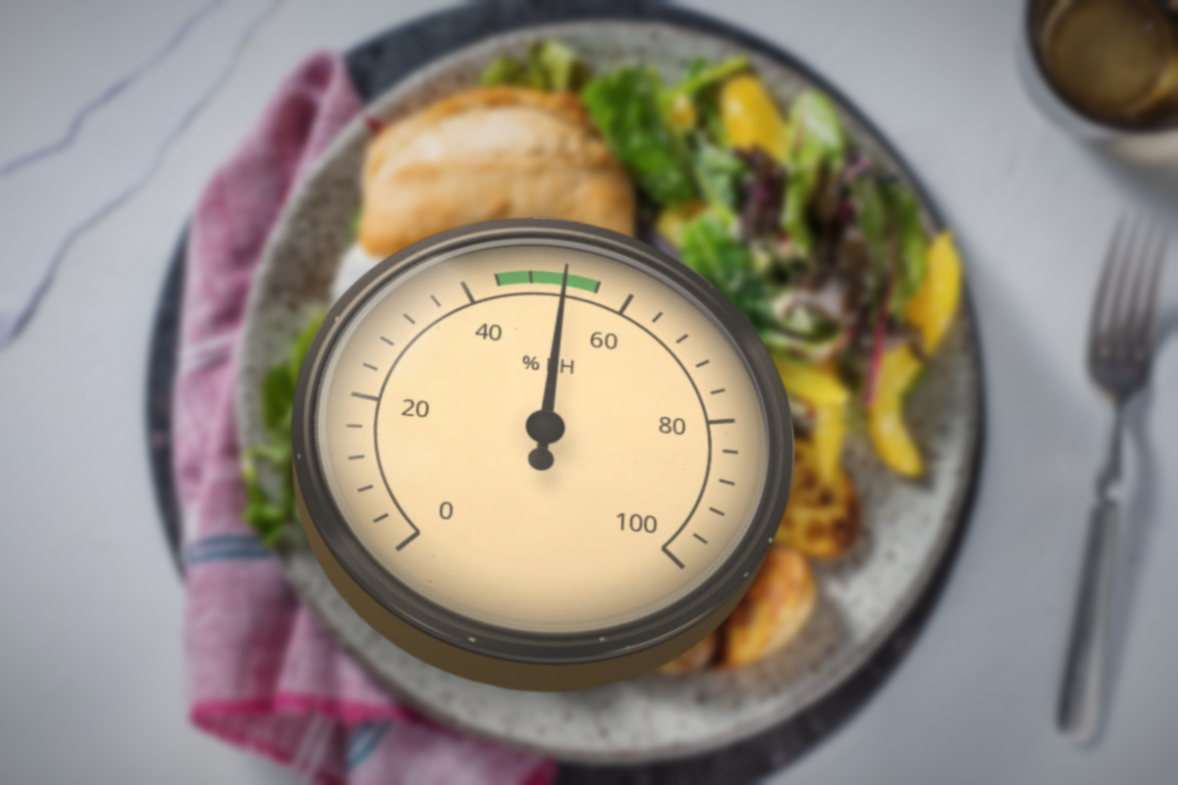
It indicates 52%
